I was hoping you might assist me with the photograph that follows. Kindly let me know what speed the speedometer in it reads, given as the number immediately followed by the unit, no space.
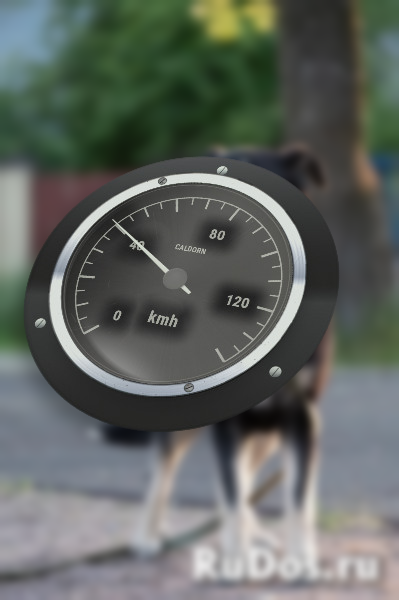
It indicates 40km/h
